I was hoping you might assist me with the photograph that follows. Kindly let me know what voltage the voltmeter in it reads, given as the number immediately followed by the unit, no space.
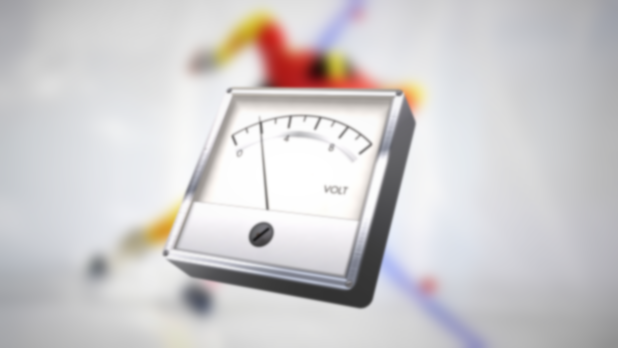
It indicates 2V
